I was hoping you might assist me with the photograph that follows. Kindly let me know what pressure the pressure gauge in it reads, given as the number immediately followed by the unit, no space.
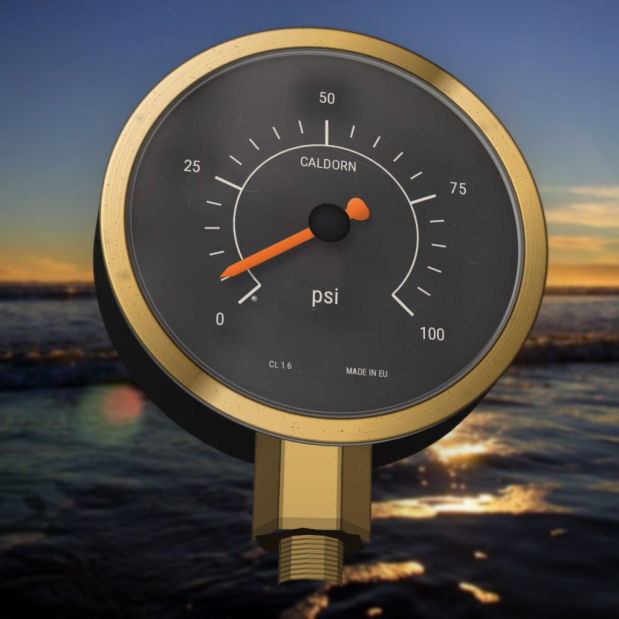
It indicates 5psi
